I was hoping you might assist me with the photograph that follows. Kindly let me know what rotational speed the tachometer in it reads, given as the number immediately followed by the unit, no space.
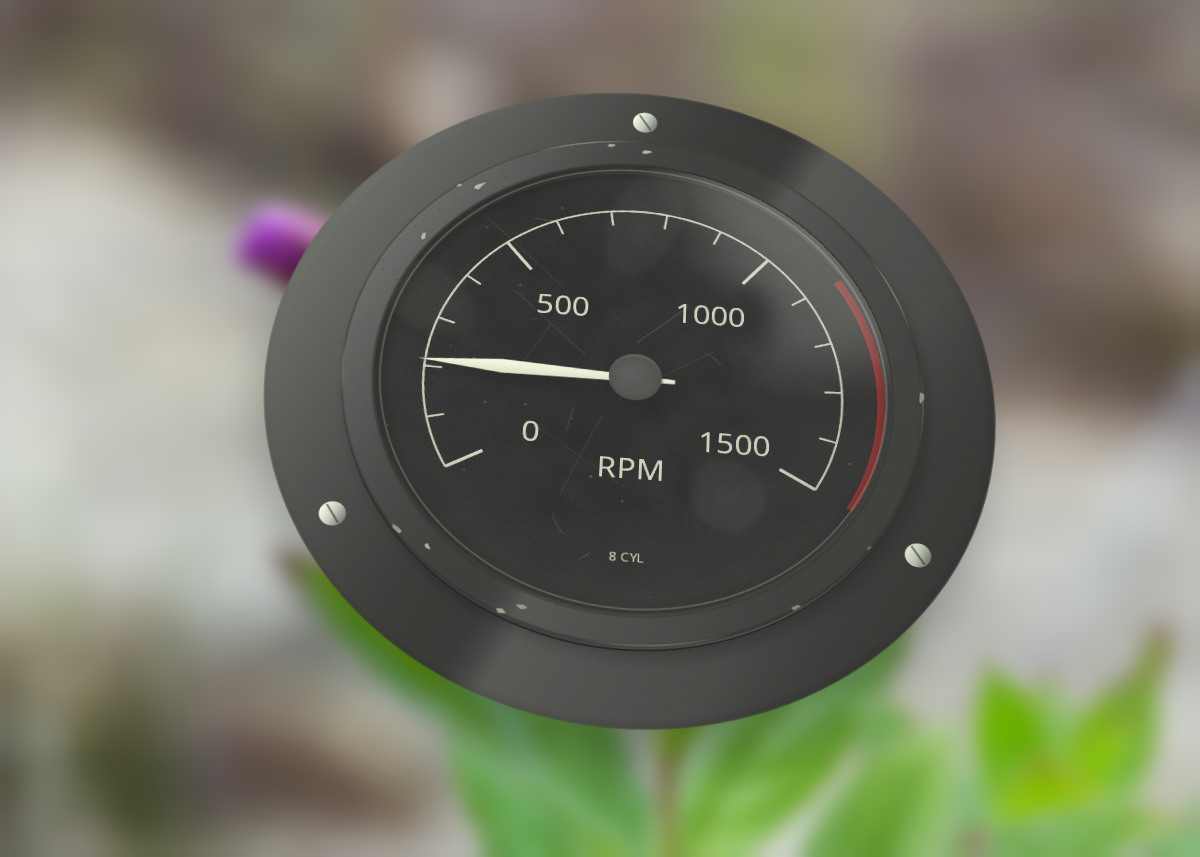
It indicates 200rpm
